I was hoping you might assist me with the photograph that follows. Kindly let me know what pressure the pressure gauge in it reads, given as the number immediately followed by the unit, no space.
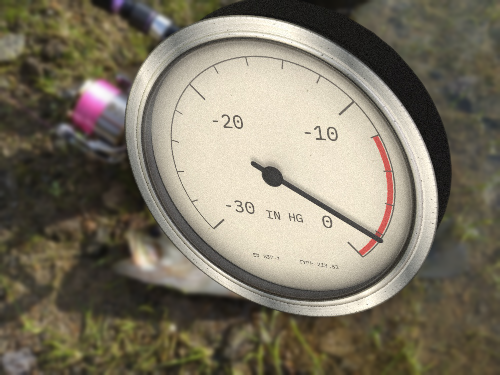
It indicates -2inHg
